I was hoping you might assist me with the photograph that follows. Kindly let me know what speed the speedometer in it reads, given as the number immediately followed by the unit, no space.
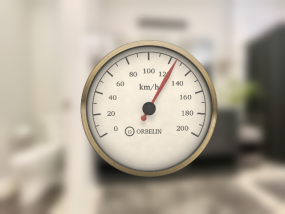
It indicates 125km/h
